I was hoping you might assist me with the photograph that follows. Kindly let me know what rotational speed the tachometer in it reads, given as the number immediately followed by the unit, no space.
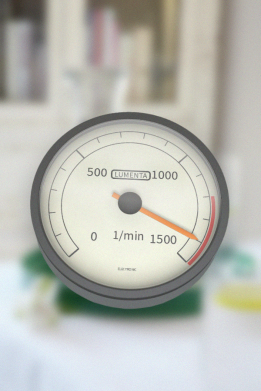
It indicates 1400rpm
